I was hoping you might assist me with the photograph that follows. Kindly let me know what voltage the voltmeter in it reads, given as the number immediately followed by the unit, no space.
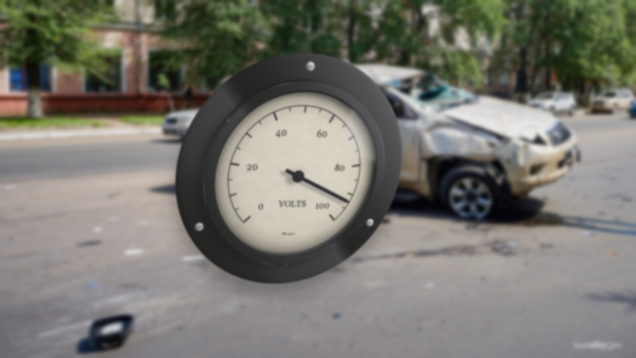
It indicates 92.5V
